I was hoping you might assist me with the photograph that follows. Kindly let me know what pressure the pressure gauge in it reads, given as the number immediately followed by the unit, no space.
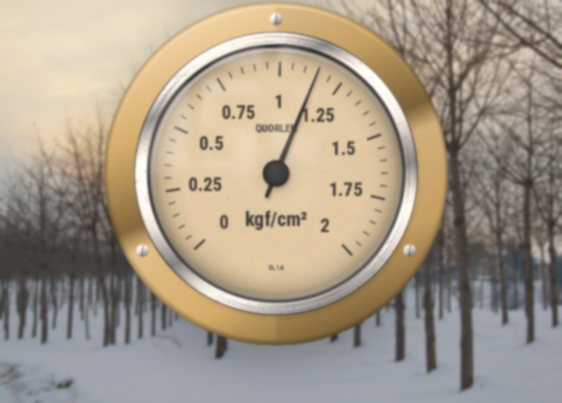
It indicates 1.15kg/cm²
